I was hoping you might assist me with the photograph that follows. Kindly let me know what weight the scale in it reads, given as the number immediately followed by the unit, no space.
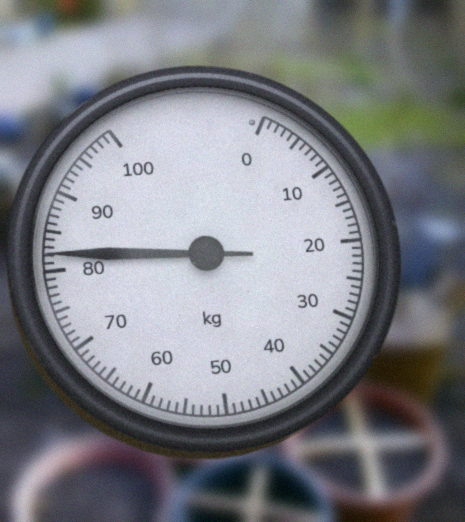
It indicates 82kg
